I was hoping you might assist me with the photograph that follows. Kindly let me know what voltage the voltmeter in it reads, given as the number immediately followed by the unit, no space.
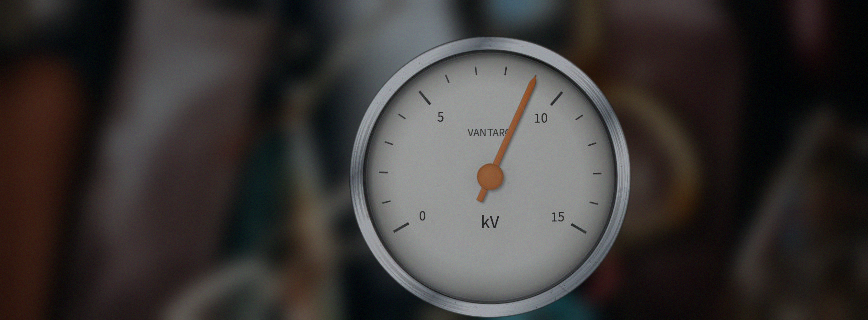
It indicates 9kV
